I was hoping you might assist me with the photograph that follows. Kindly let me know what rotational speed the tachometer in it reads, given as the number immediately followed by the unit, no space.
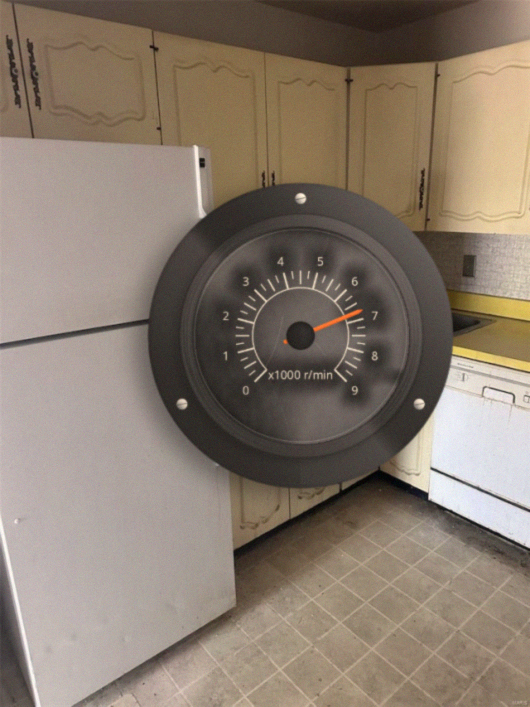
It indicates 6750rpm
